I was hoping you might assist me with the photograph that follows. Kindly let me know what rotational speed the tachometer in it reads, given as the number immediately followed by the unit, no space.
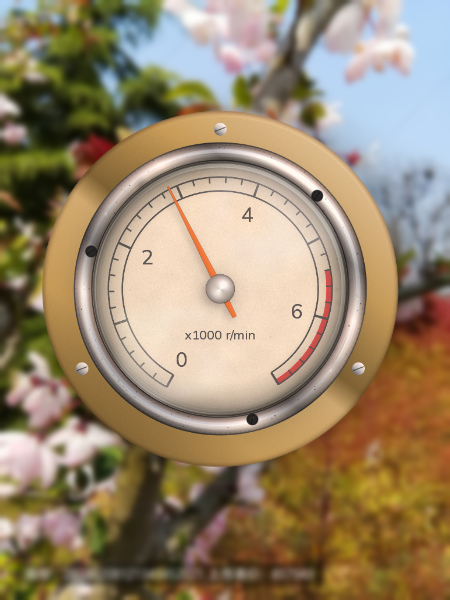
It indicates 2900rpm
